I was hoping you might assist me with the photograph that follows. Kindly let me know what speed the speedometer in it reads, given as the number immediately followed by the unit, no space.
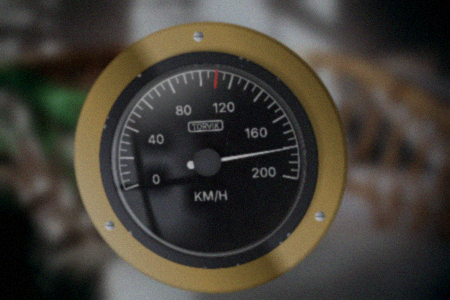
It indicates 180km/h
